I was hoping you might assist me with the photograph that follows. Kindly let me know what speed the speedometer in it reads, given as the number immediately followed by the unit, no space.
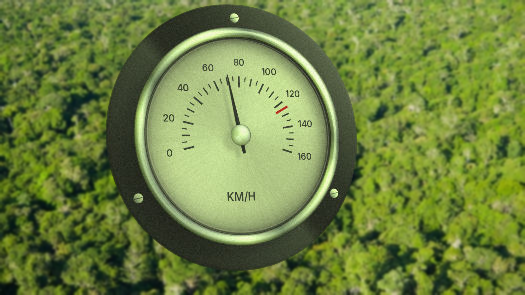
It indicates 70km/h
